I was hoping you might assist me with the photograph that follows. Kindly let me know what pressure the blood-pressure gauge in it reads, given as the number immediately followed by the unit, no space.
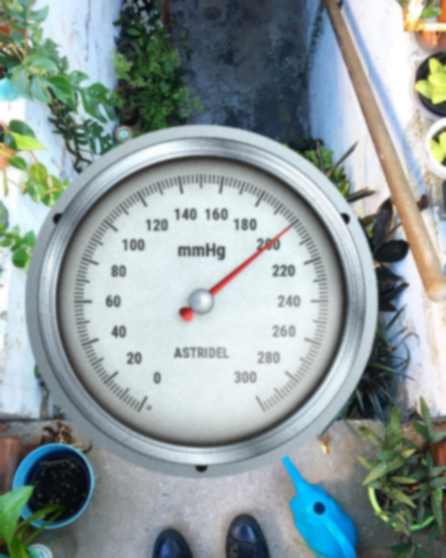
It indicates 200mmHg
